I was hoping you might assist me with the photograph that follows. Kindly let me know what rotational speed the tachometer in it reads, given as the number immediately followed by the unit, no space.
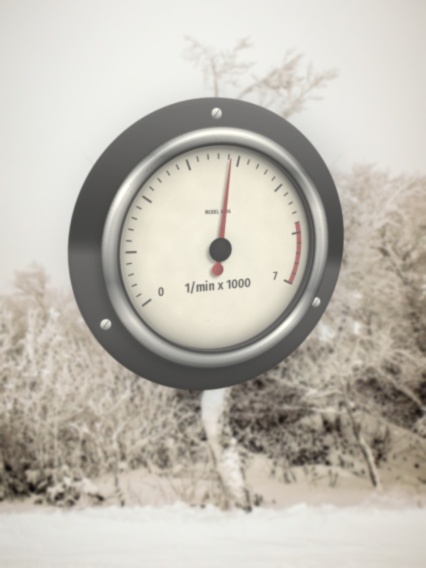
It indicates 3800rpm
